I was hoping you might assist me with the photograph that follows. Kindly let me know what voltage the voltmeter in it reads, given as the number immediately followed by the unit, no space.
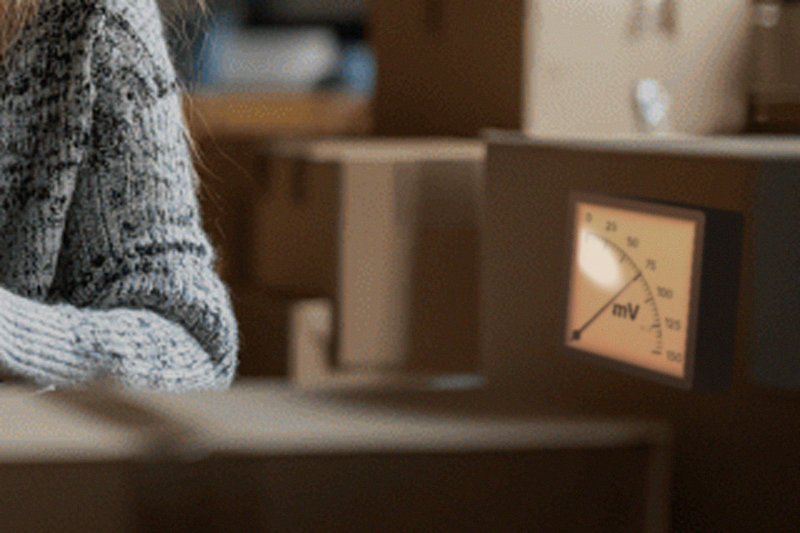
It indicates 75mV
